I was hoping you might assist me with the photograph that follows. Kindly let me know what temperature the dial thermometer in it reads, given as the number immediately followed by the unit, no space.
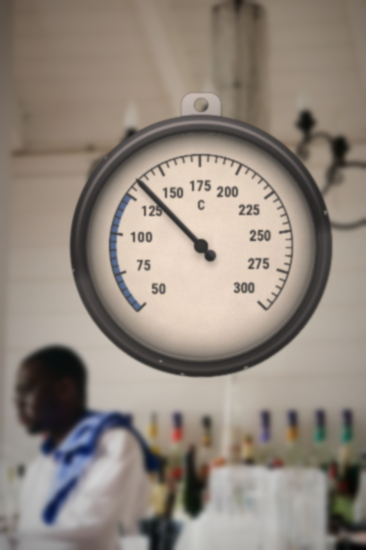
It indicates 135°C
